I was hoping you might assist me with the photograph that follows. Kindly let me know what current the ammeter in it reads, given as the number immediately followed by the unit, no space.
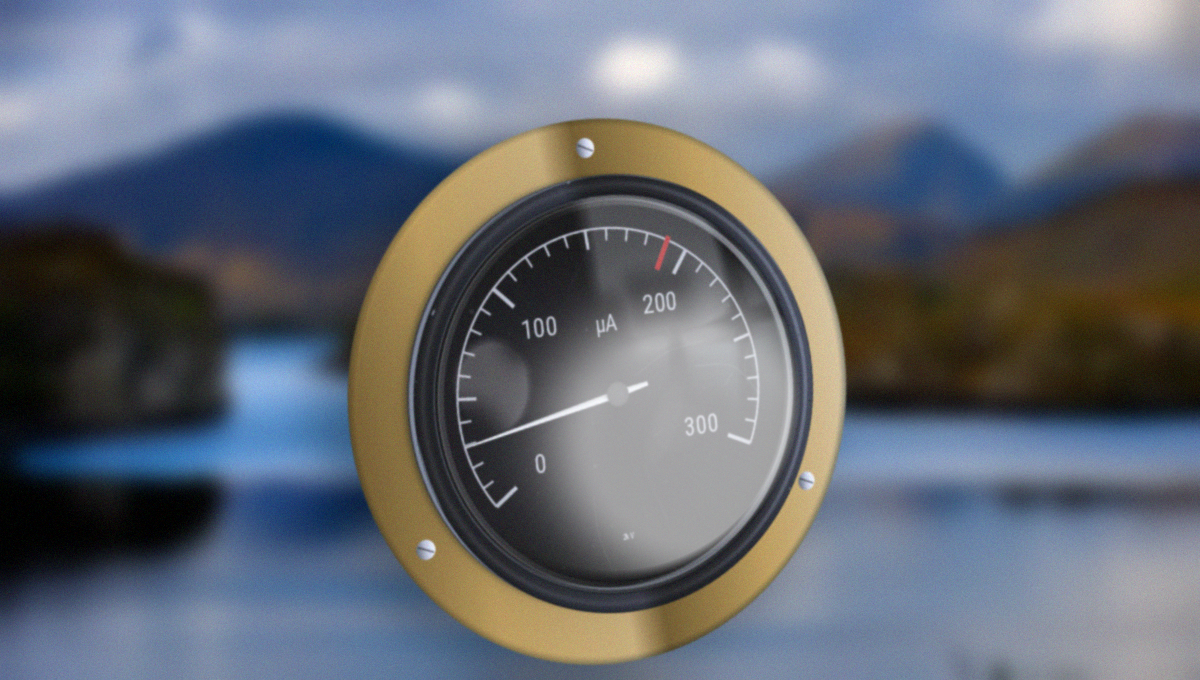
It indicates 30µA
